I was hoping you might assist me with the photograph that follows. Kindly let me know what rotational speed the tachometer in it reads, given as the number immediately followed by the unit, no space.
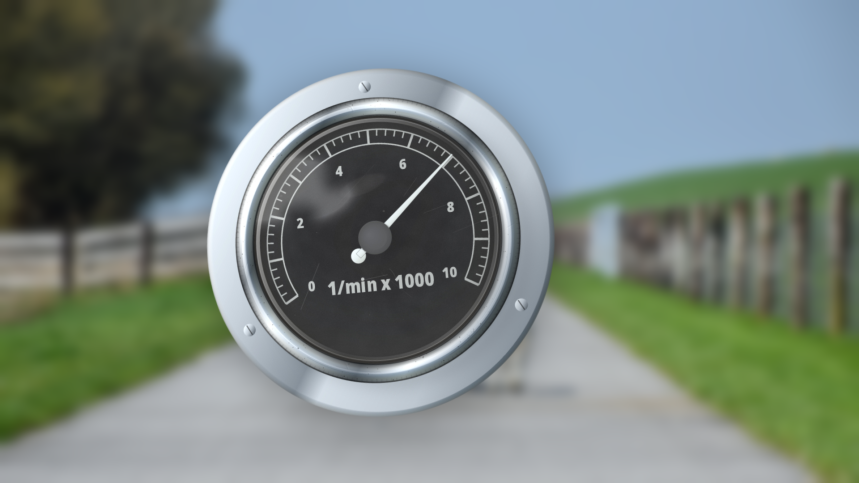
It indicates 7000rpm
